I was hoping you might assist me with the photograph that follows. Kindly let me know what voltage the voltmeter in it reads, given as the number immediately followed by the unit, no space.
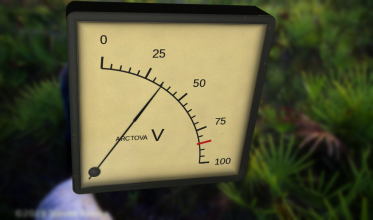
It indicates 35V
